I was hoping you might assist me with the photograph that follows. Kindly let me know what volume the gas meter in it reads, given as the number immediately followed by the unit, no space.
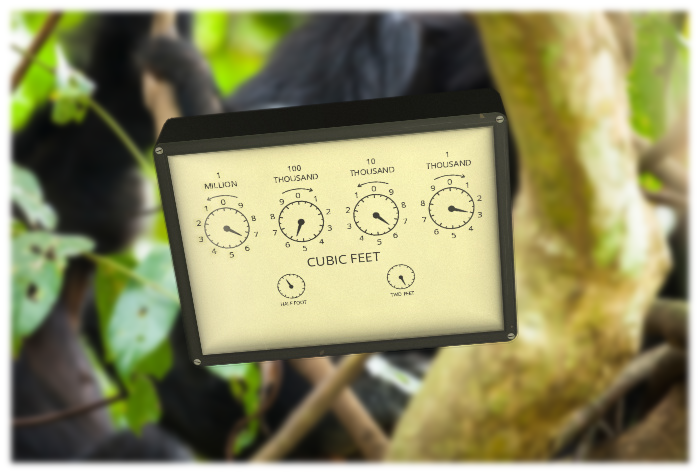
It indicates 656300ft³
